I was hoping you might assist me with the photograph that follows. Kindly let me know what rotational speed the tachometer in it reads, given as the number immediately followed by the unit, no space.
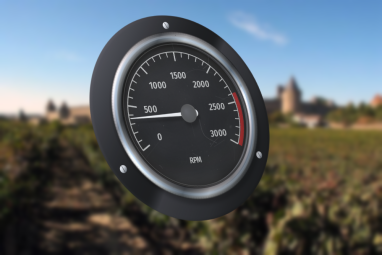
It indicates 350rpm
